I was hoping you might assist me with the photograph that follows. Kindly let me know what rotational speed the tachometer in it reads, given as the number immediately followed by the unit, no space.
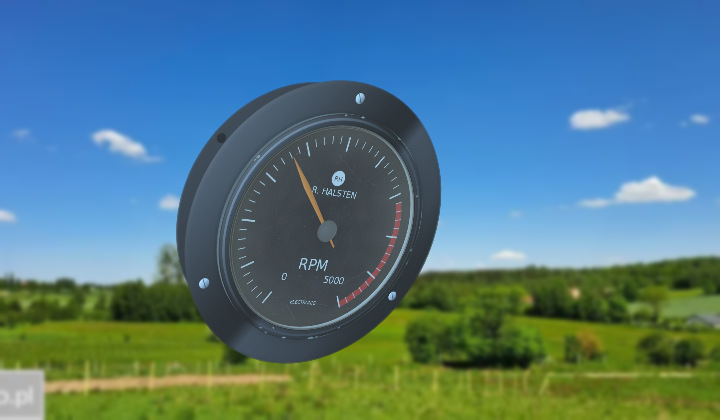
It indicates 1800rpm
